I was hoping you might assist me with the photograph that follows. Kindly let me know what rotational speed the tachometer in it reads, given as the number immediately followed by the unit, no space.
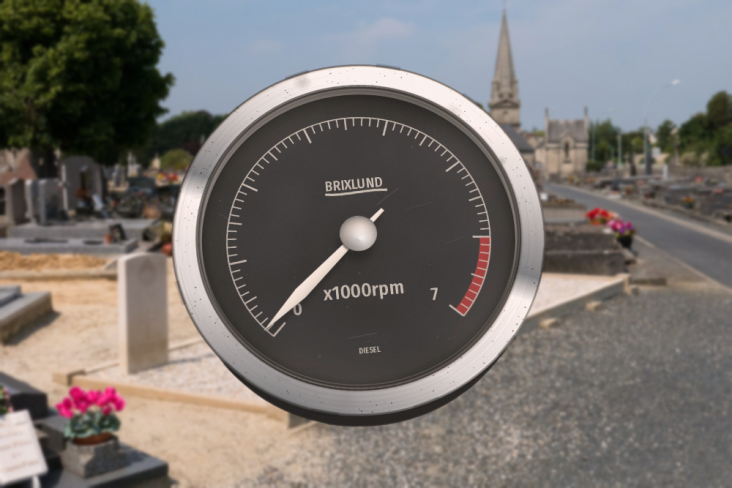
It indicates 100rpm
